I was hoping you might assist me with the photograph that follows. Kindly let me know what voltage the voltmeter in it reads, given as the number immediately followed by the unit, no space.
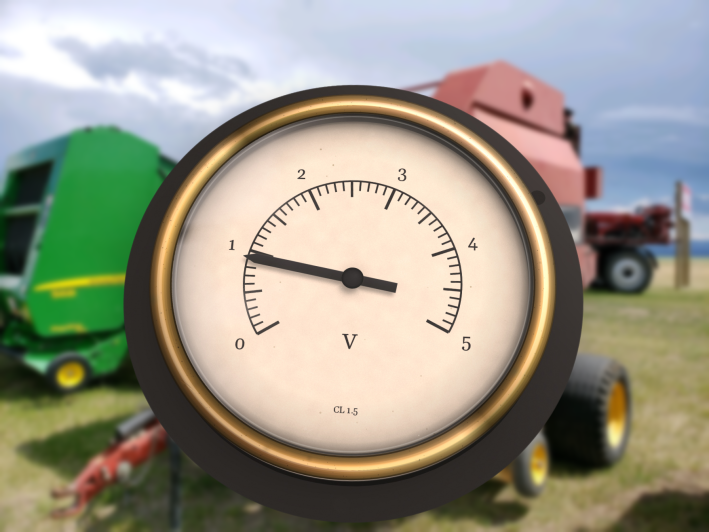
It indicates 0.9V
